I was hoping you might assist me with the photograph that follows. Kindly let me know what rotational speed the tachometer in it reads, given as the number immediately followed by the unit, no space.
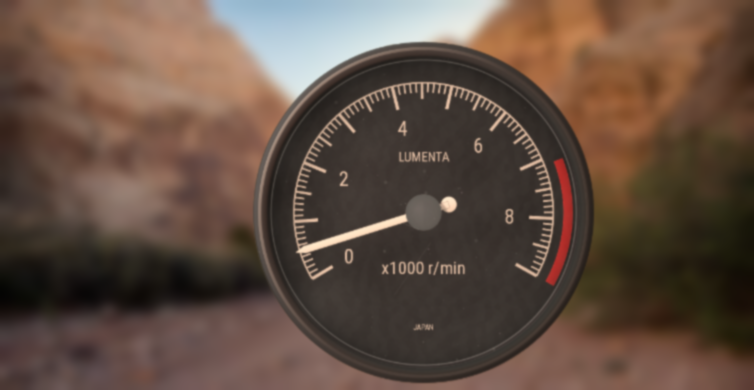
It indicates 500rpm
